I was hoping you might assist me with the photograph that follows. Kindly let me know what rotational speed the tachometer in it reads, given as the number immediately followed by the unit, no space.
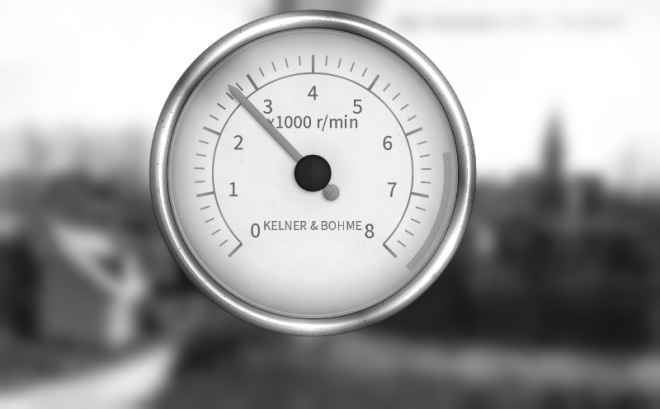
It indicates 2700rpm
